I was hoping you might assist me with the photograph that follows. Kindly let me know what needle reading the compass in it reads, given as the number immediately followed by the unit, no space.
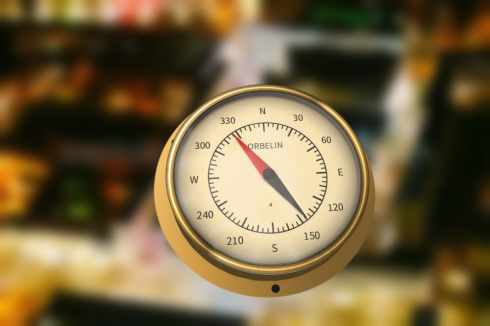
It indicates 325°
